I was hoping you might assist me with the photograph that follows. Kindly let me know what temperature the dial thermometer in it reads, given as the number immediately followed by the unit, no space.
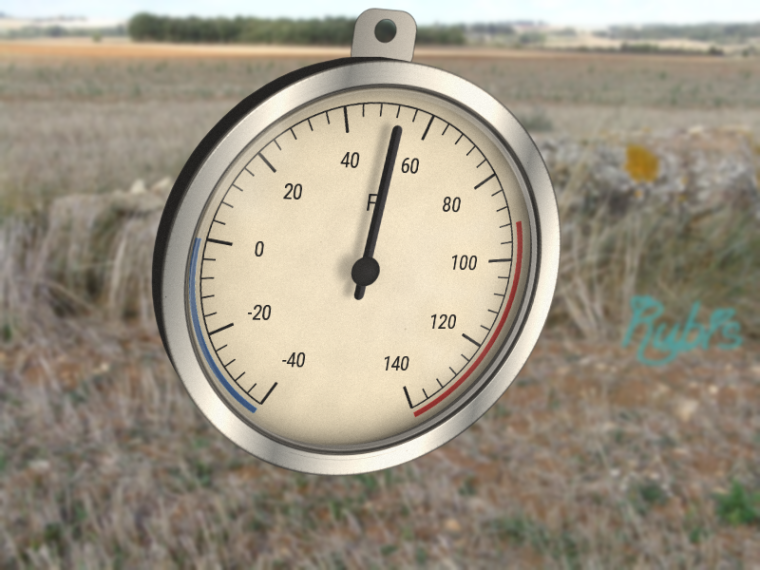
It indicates 52°F
